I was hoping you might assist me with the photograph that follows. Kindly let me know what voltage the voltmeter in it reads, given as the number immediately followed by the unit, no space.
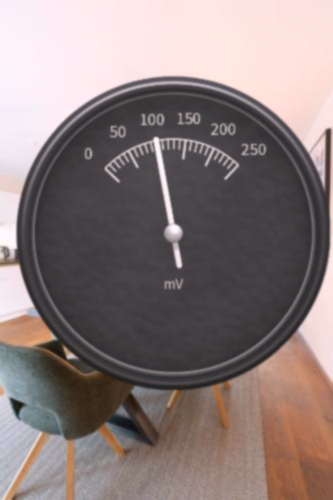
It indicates 100mV
